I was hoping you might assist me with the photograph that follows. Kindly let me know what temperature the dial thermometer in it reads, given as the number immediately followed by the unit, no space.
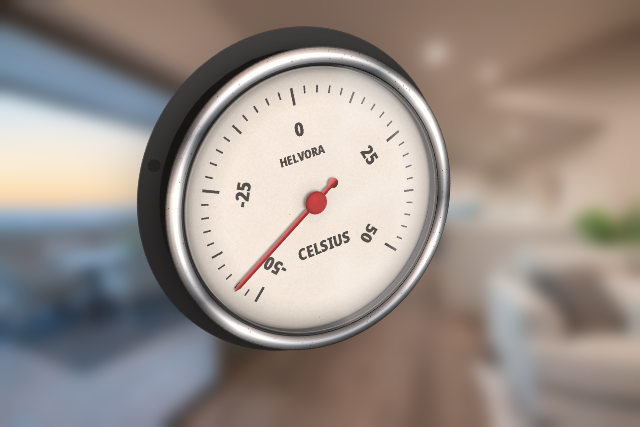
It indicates -45°C
